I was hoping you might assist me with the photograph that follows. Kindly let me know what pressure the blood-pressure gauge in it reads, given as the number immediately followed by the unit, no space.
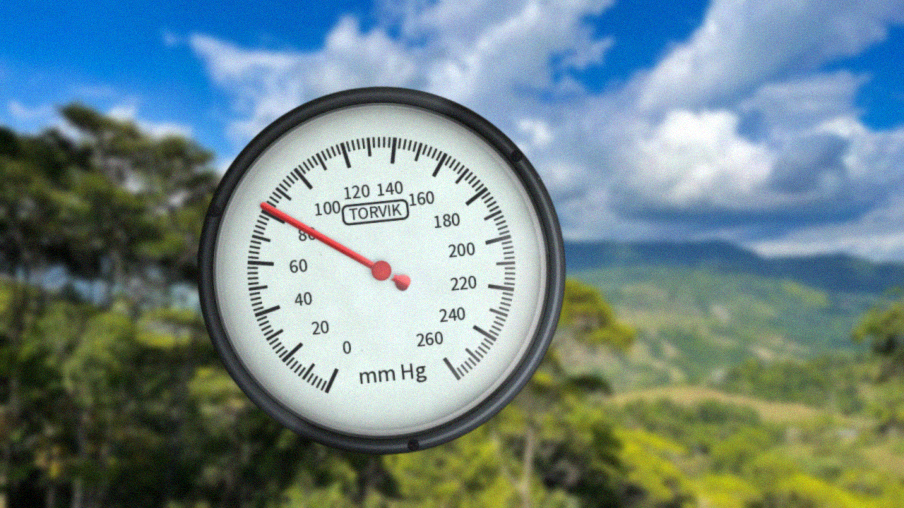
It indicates 82mmHg
